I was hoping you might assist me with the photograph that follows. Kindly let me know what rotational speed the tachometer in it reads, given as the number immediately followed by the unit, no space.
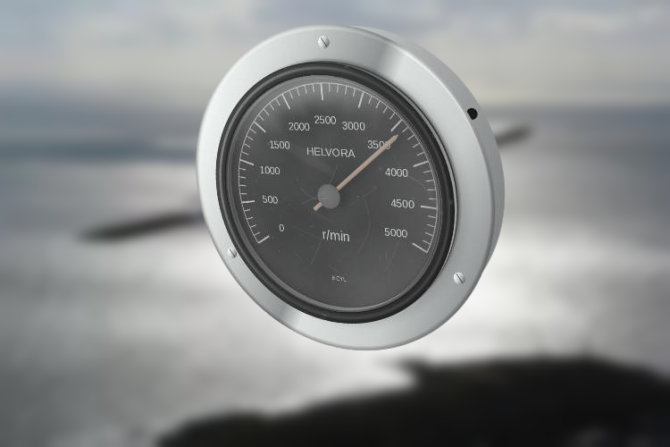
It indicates 3600rpm
